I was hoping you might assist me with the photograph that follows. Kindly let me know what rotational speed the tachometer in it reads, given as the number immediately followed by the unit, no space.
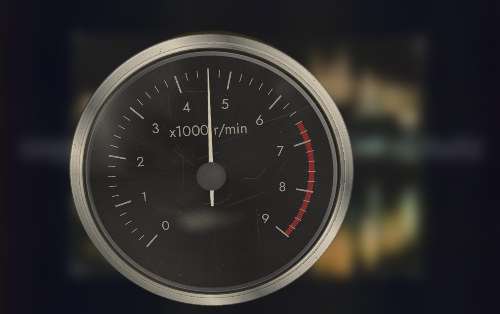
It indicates 4600rpm
